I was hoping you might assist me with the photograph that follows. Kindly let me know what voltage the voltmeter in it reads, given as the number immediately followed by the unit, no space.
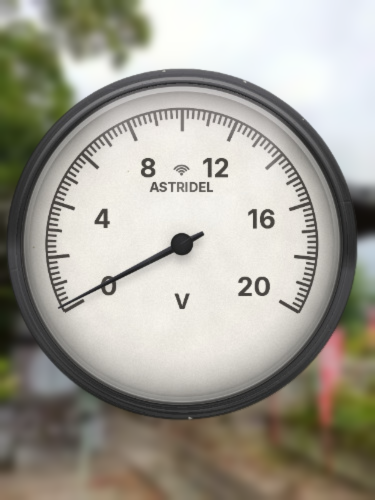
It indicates 0.2V
